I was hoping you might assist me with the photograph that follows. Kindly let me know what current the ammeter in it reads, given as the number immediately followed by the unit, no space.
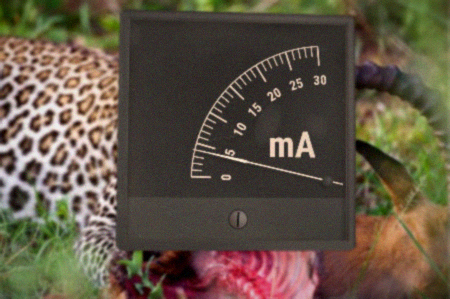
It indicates 4mA
